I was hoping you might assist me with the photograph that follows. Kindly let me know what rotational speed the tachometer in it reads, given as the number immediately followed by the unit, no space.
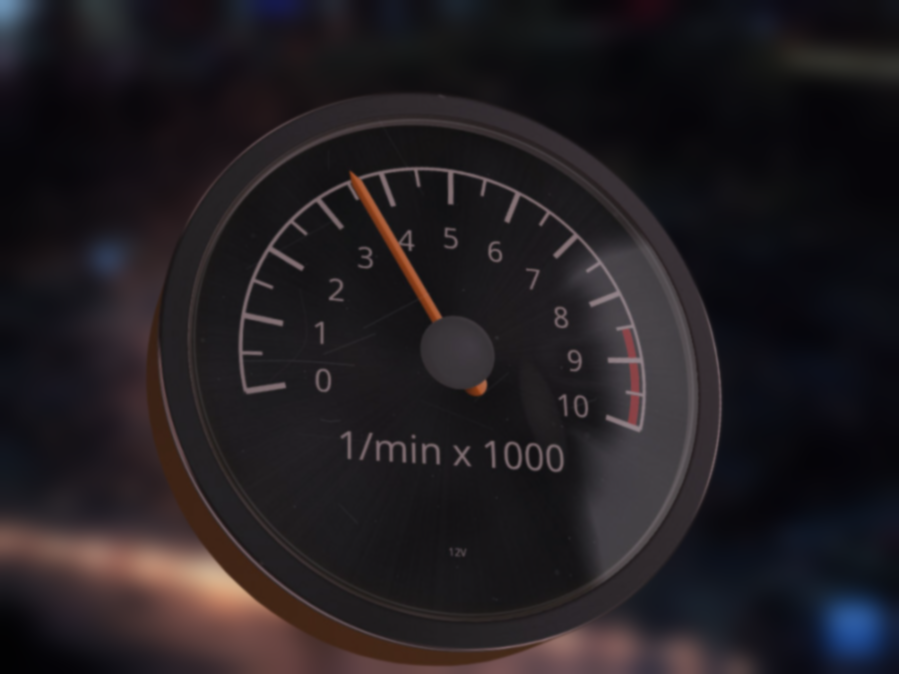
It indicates 3500rpm
